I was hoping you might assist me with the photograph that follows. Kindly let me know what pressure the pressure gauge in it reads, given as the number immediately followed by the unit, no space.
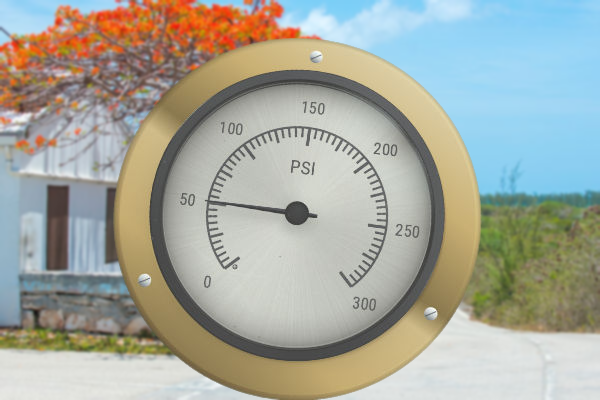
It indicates 50psi
